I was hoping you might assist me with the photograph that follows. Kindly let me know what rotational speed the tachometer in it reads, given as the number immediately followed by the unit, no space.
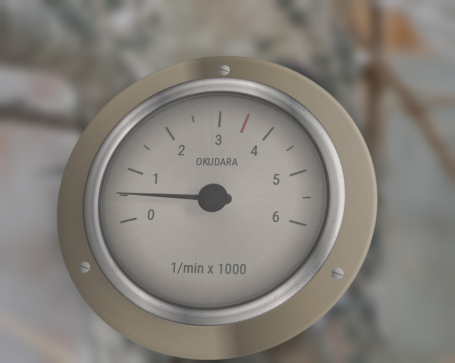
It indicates 500rpm
